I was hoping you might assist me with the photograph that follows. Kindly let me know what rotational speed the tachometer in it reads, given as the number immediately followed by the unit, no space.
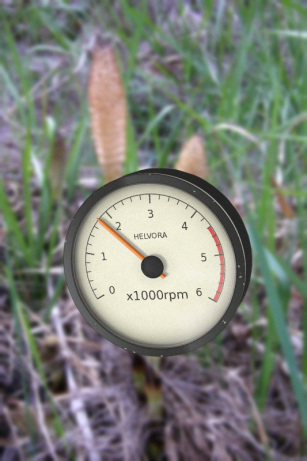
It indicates 1800rpm
